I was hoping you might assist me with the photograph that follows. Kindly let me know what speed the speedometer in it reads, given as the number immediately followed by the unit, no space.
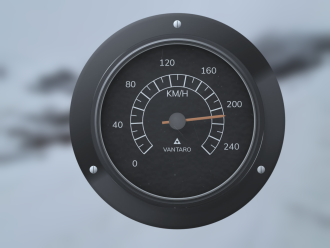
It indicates 210km/h
